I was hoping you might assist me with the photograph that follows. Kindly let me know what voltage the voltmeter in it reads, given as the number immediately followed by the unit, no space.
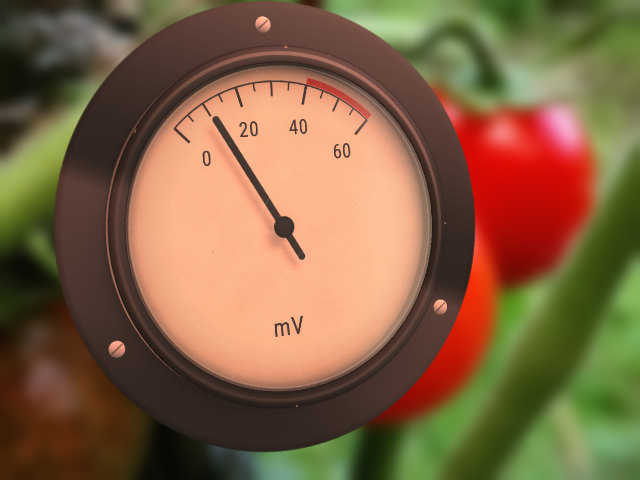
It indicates 10mV
